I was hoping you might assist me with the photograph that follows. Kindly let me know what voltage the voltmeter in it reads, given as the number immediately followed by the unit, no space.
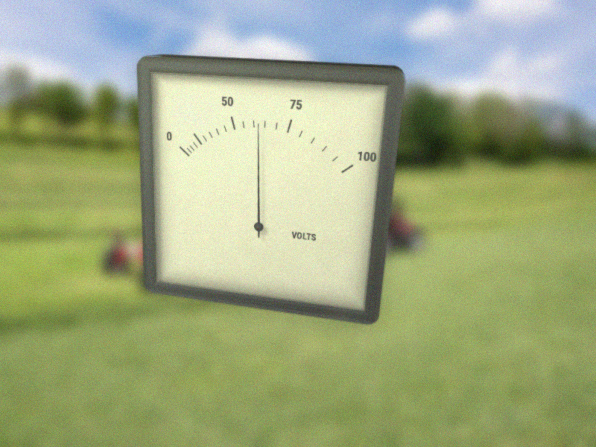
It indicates 62.5V
